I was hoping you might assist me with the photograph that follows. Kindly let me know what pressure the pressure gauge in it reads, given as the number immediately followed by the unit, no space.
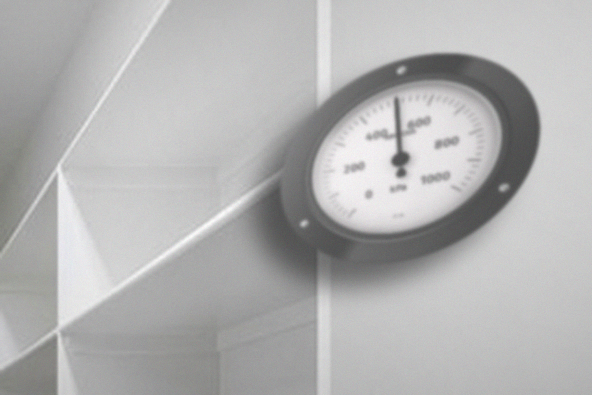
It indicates 500kPa
